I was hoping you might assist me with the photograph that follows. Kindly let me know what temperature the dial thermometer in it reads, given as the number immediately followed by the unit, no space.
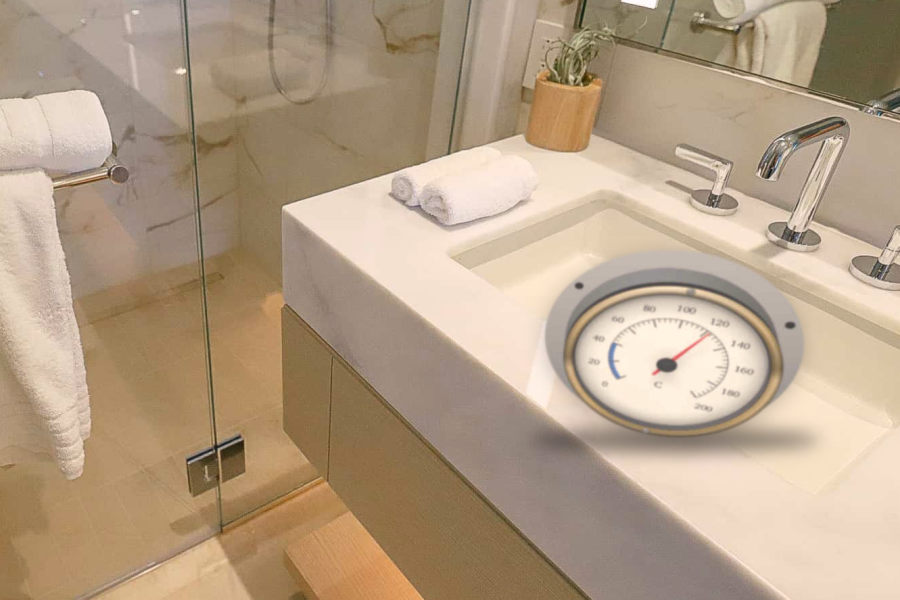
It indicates 120°C
